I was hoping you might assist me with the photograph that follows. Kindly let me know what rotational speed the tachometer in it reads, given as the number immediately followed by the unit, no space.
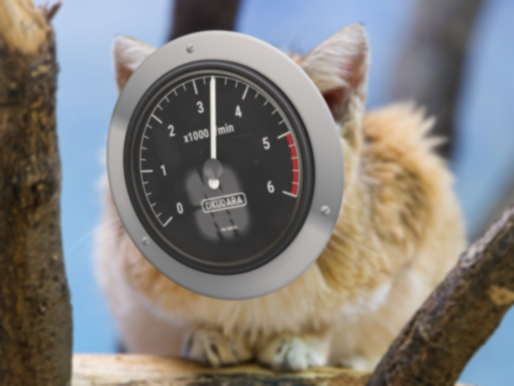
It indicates 3400rpm
